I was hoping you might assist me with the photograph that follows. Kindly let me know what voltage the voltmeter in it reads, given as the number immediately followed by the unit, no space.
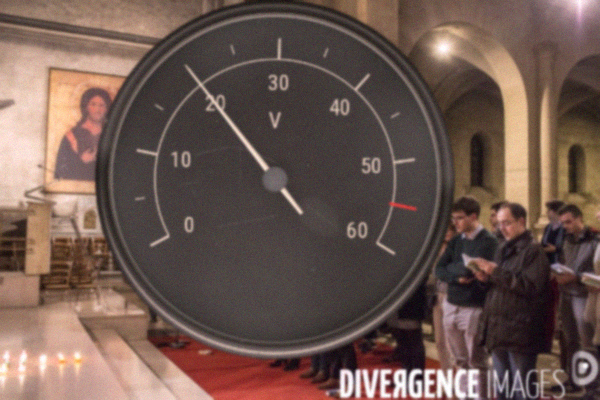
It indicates 20V
